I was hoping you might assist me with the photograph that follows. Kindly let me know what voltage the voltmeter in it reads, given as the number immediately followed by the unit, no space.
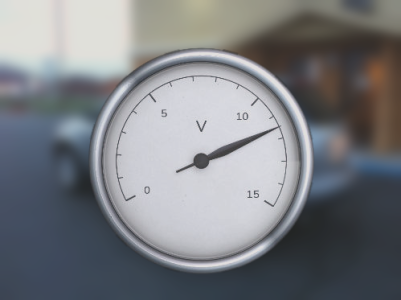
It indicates 11.5V
